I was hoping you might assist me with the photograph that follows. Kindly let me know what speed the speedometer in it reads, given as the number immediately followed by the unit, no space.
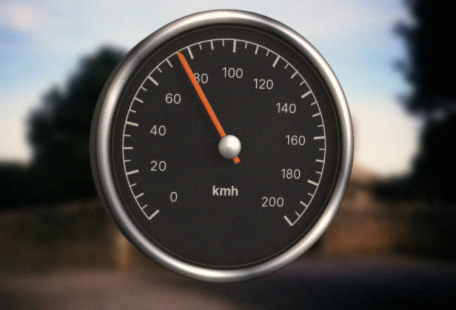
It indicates 75km/h
